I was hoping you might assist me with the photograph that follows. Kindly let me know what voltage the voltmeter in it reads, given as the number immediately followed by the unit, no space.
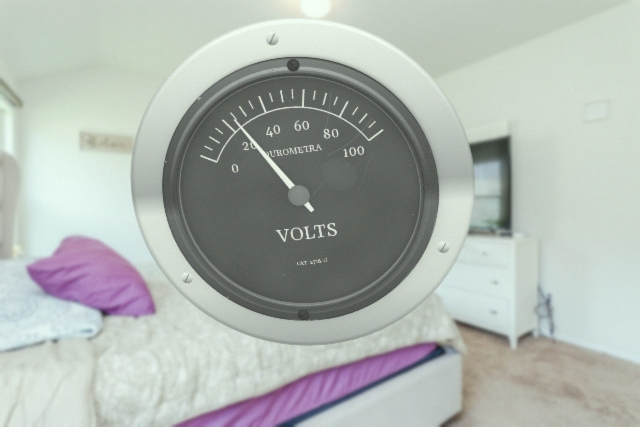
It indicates 25V
